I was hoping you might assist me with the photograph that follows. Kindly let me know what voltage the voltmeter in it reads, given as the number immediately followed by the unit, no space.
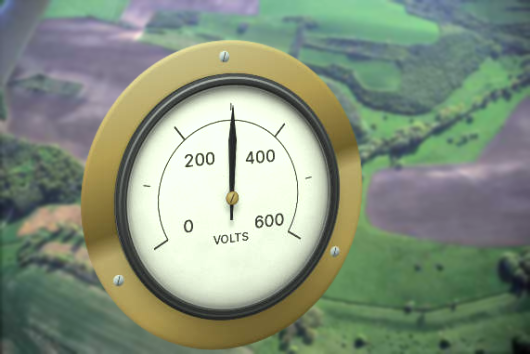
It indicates 300V
